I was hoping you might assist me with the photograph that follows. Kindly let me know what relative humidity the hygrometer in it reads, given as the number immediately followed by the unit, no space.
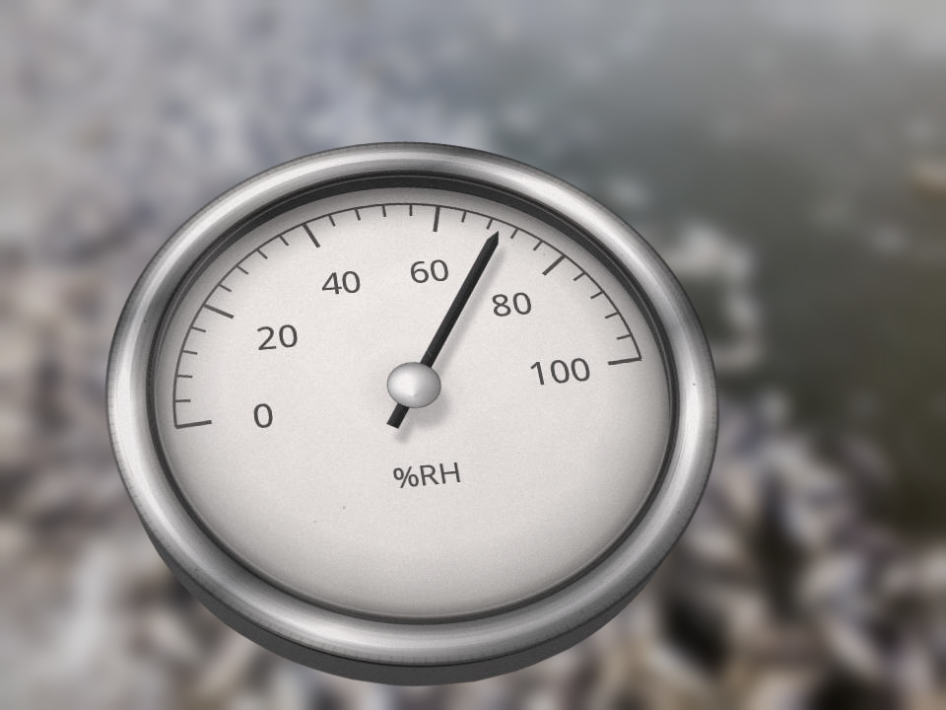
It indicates 70%
